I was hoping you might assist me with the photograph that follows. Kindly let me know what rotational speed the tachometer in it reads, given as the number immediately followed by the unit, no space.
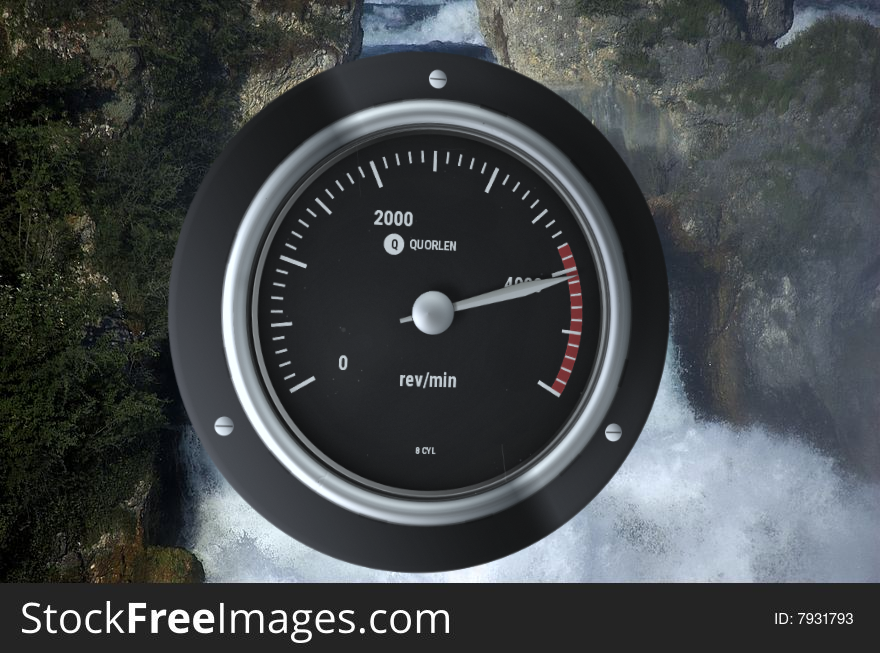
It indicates 4050rpm
